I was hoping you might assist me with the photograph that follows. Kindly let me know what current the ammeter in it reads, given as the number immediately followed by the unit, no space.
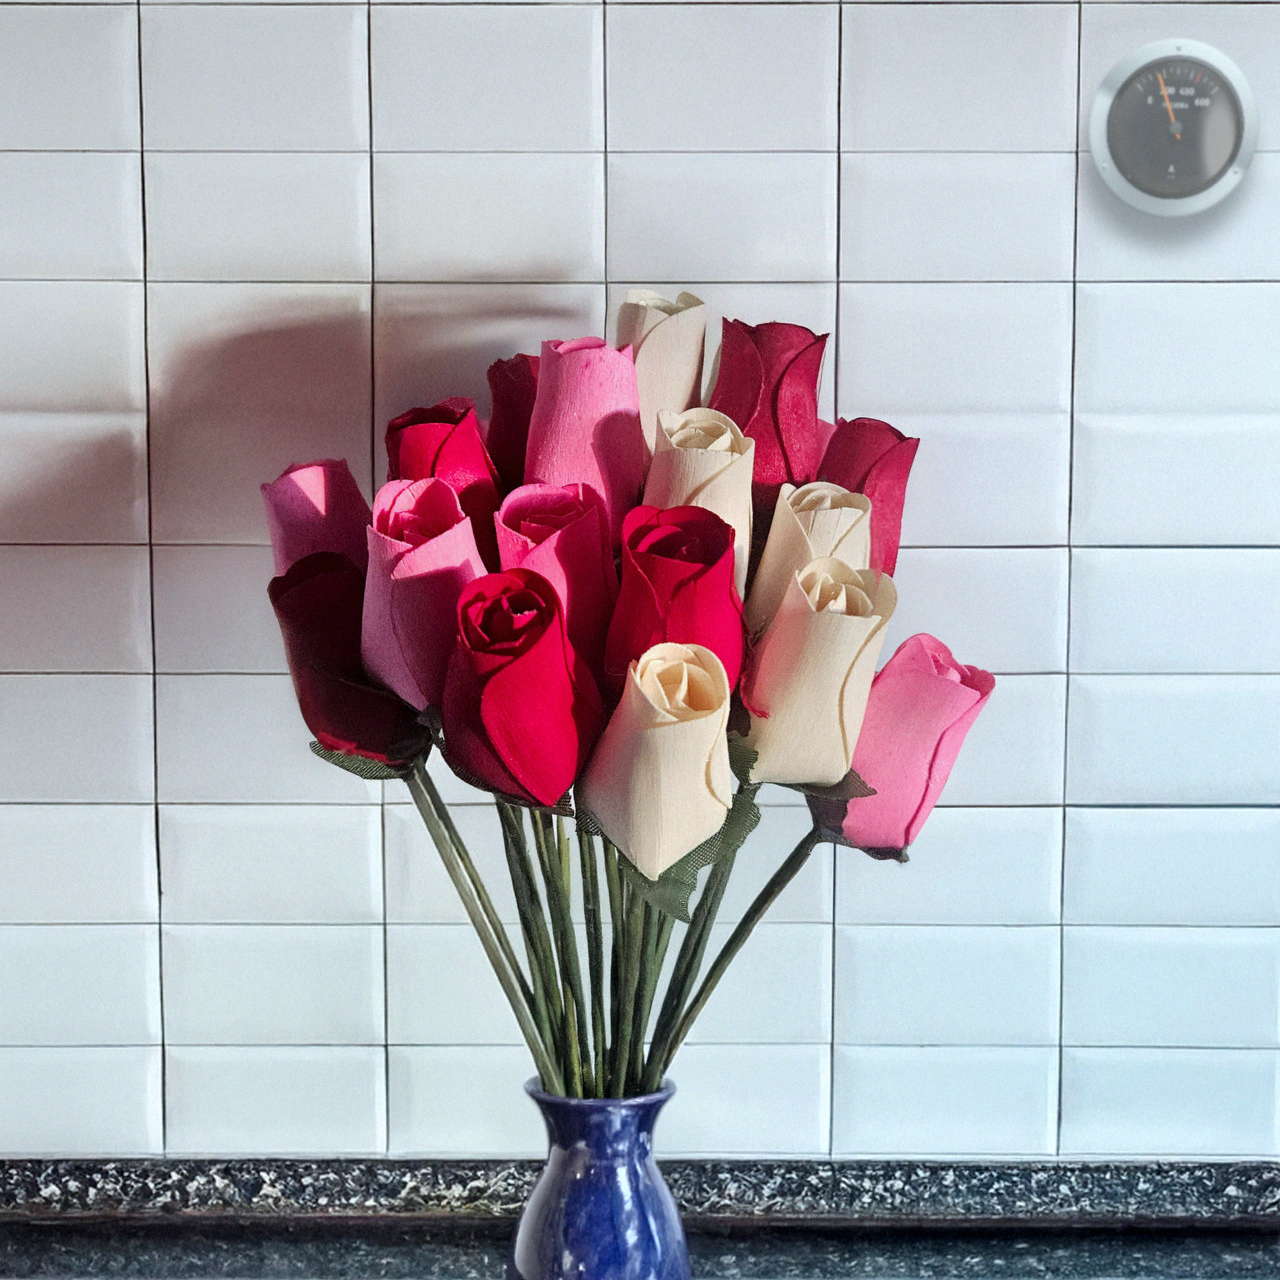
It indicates 150A
